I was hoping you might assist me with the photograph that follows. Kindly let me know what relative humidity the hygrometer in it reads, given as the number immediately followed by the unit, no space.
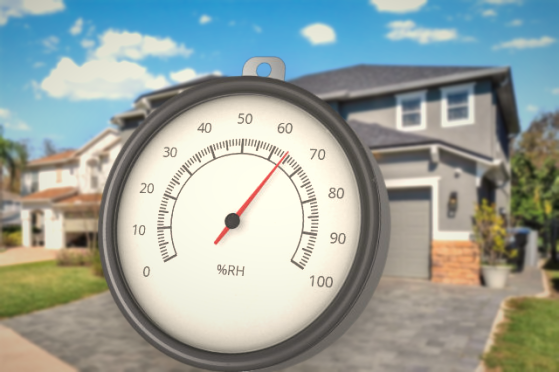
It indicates 65%
